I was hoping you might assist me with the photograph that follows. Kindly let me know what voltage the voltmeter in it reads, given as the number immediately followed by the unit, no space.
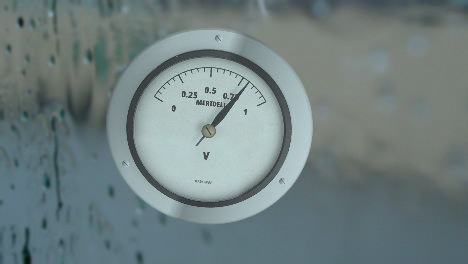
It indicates 0.8V
